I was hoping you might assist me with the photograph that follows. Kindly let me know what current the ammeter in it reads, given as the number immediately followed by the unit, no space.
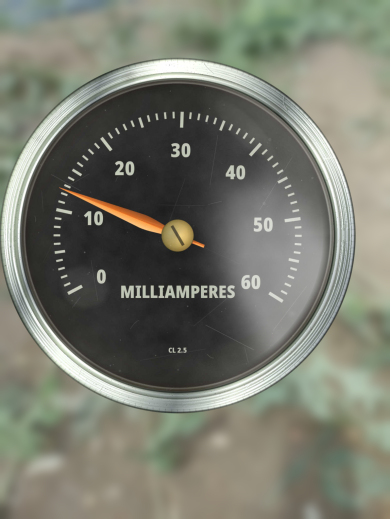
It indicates 12.5mA
